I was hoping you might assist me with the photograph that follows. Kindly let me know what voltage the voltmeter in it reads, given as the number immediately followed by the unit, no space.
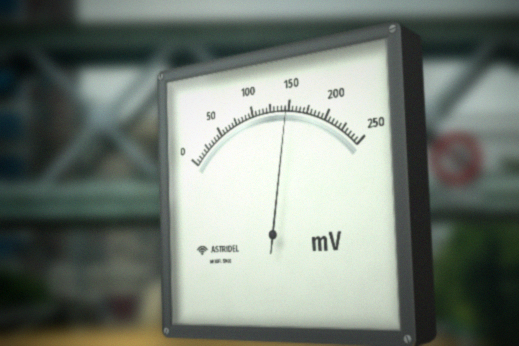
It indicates 150mV
